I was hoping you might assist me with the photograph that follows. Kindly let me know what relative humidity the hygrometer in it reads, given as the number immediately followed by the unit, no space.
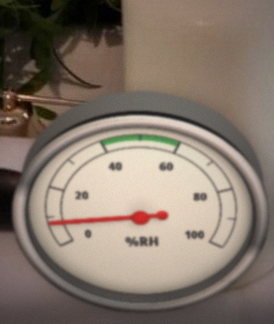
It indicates 10%
